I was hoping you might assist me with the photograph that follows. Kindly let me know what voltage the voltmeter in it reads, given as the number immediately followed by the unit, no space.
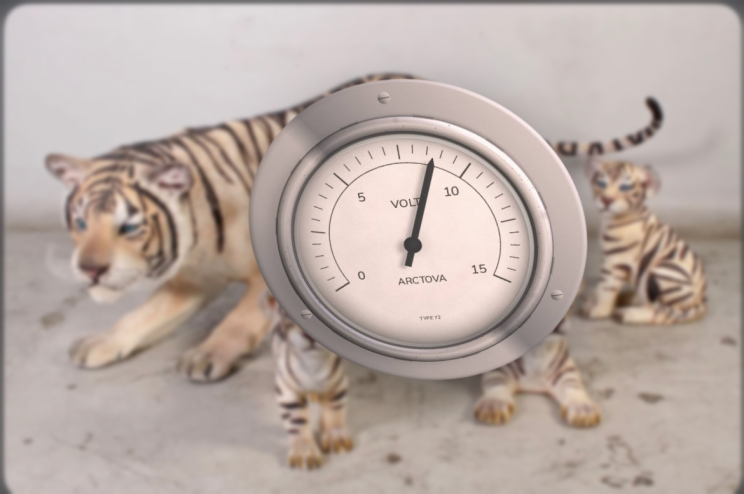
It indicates 8.75V
